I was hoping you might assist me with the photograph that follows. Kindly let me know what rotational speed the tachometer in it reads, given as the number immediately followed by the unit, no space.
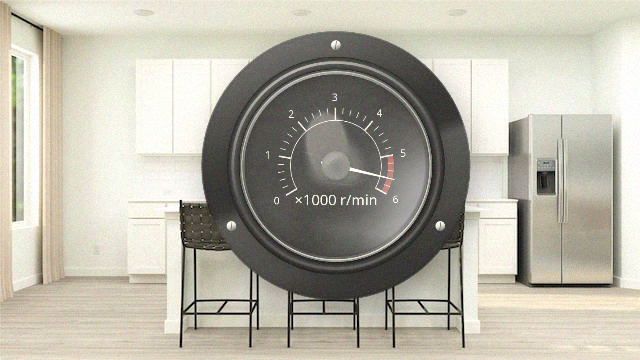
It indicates 5600rpm
